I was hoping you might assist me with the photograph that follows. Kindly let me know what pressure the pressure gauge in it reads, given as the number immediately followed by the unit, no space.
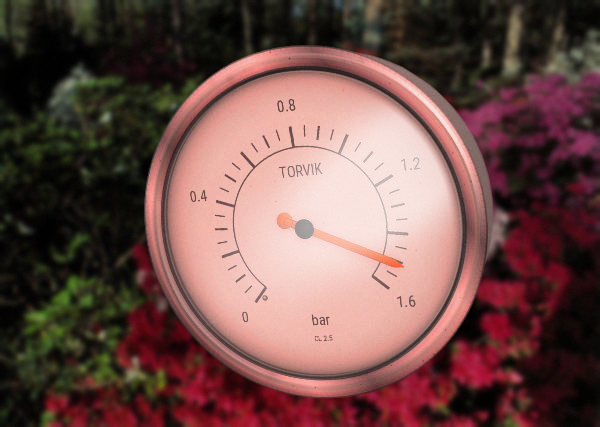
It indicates 1.5bar
